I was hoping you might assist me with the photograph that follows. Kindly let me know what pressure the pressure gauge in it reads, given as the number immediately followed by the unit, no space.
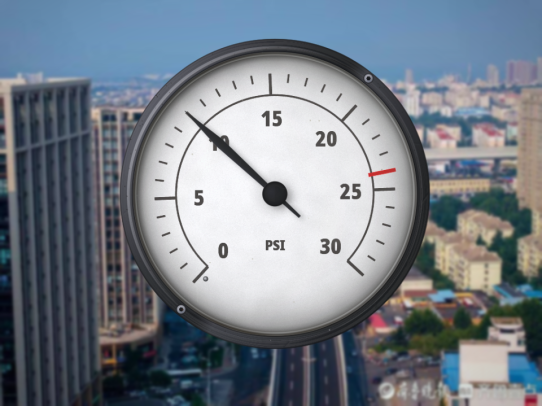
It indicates 10psi
